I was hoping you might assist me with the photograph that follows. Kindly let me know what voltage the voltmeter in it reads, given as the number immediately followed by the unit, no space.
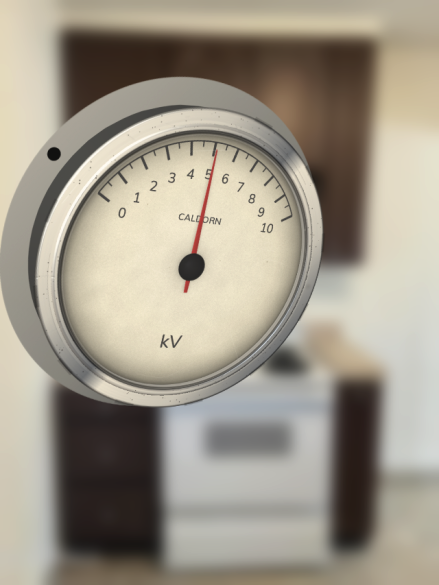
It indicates 5kV
